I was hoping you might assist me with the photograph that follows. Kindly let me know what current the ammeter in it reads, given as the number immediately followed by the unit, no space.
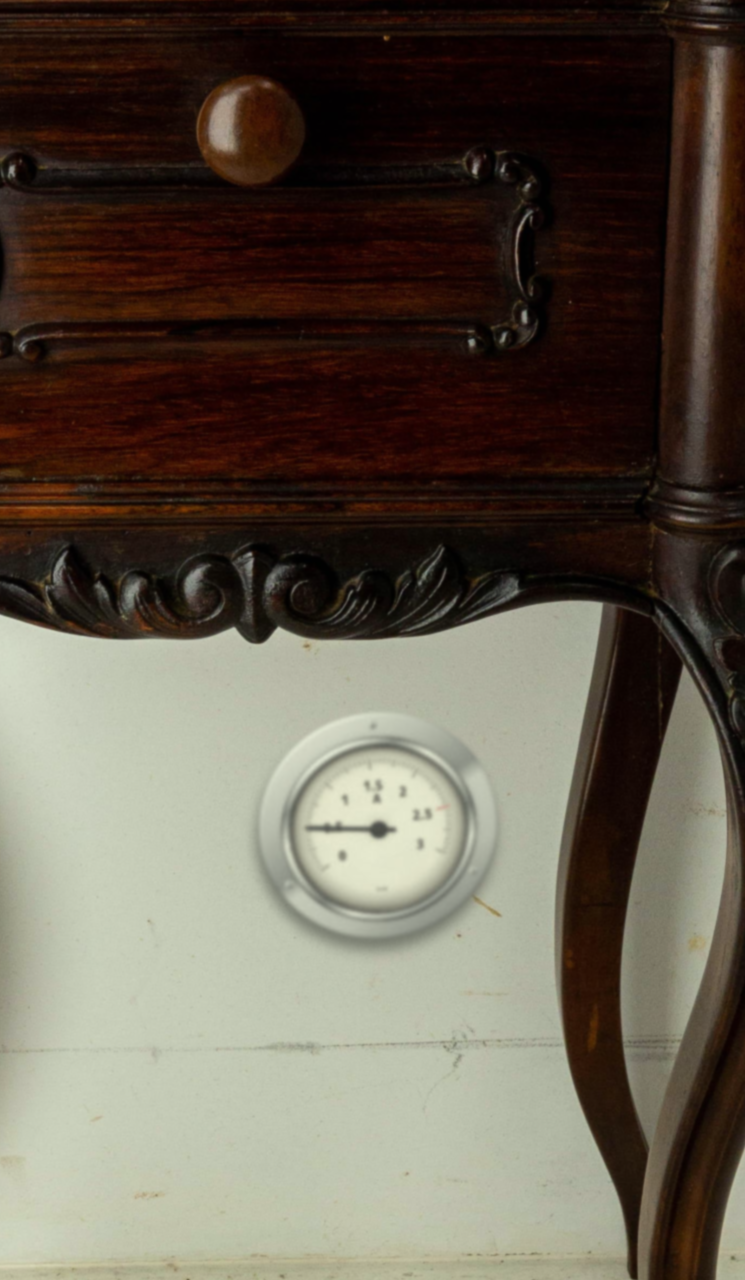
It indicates 0.5A
